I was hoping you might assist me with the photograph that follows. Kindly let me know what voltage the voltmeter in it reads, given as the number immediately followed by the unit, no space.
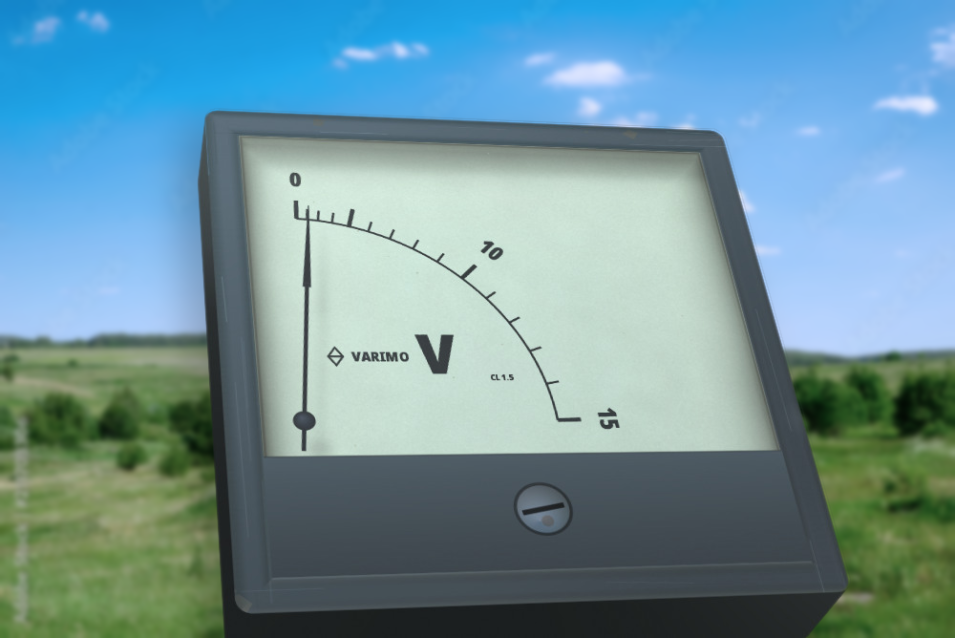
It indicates 2V
